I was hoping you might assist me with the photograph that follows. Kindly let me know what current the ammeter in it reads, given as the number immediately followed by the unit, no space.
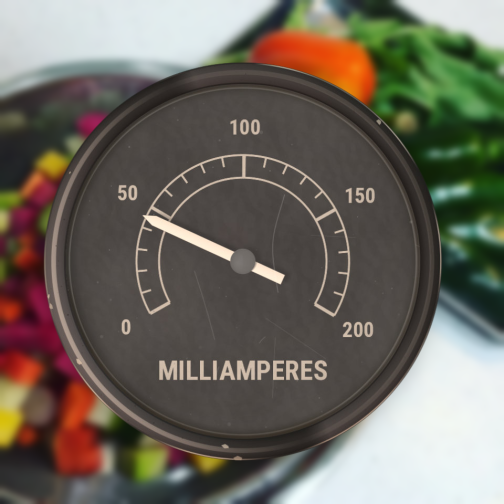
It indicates 45mA
